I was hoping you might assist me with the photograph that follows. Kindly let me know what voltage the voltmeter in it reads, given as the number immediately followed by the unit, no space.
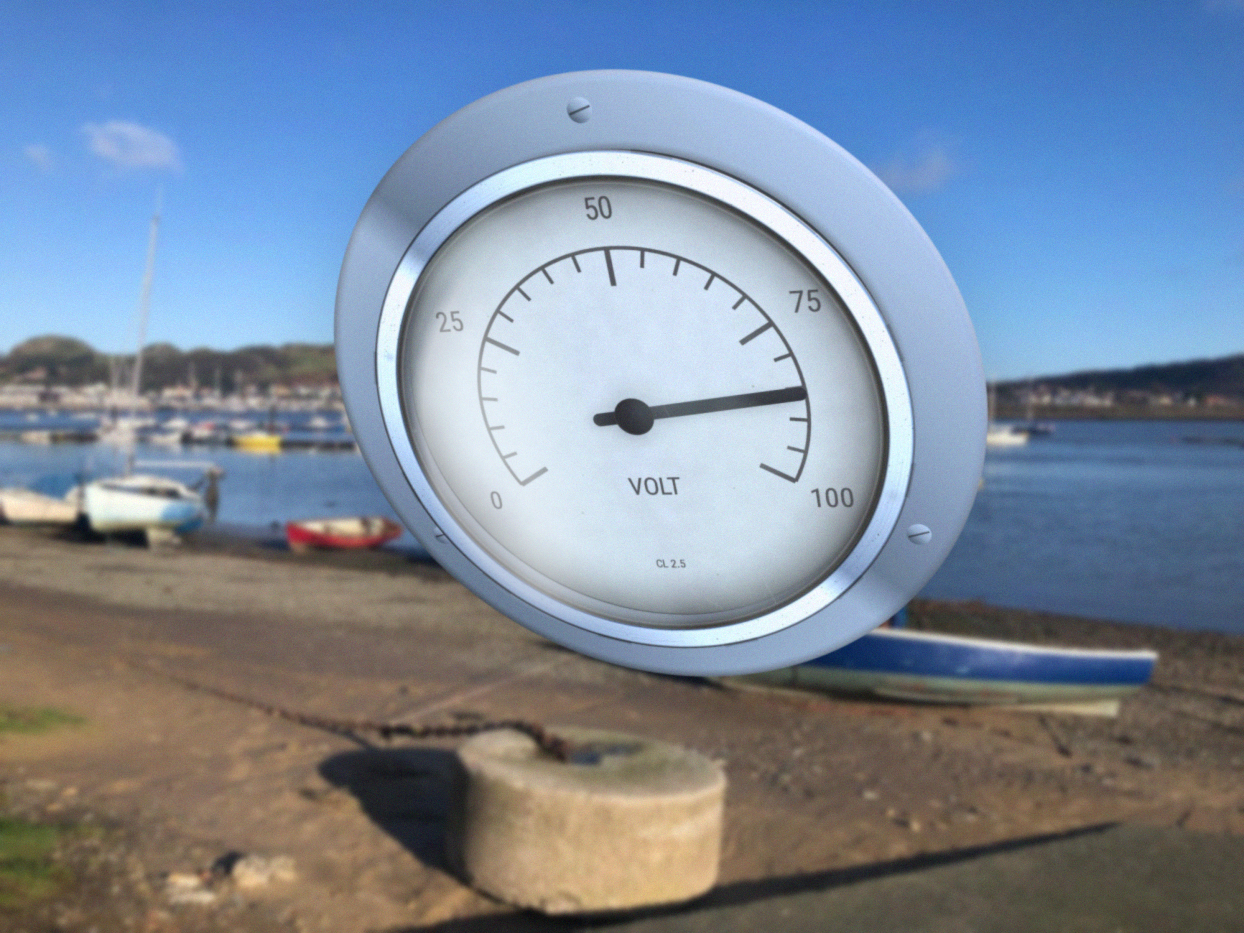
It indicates 85V
